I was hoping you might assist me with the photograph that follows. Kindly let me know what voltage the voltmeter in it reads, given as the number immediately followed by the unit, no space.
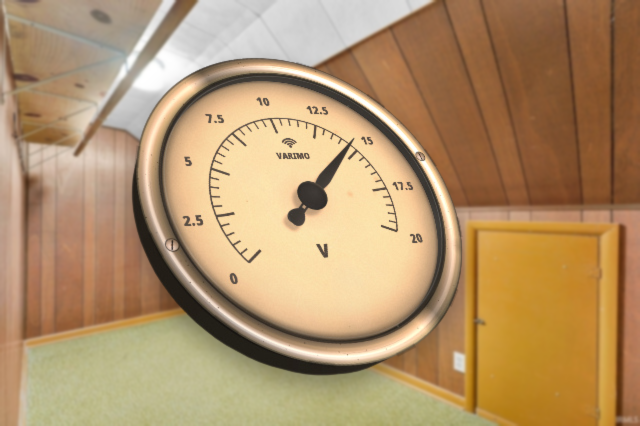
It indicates 14.5V
